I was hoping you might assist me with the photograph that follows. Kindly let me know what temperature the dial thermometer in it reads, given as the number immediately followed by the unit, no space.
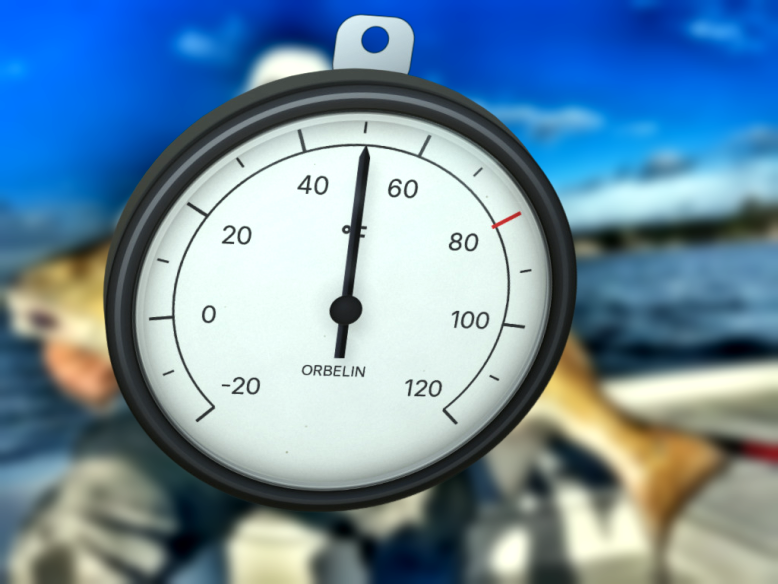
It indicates 50°F
